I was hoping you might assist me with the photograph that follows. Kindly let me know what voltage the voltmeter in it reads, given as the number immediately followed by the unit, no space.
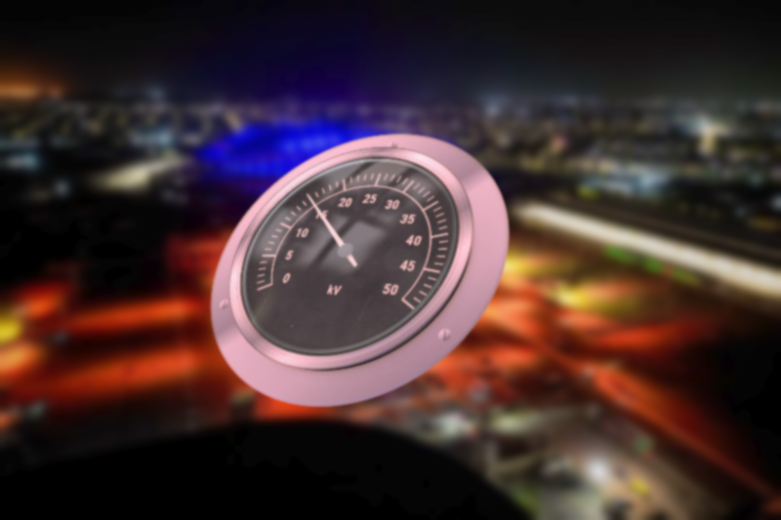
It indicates 15kV
